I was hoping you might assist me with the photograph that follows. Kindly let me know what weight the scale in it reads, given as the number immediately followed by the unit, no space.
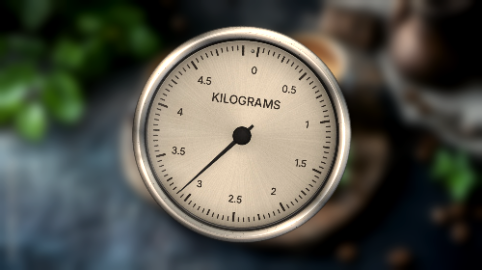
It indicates 3.1kg
